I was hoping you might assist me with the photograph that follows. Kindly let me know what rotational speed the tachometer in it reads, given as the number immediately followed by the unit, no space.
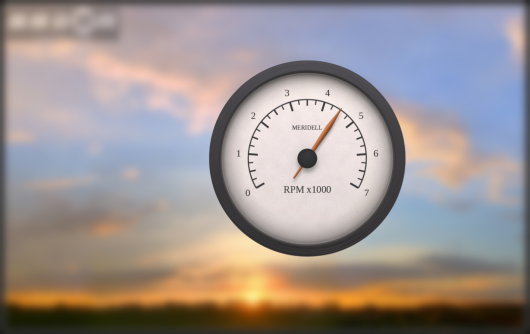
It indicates 4500rpm
